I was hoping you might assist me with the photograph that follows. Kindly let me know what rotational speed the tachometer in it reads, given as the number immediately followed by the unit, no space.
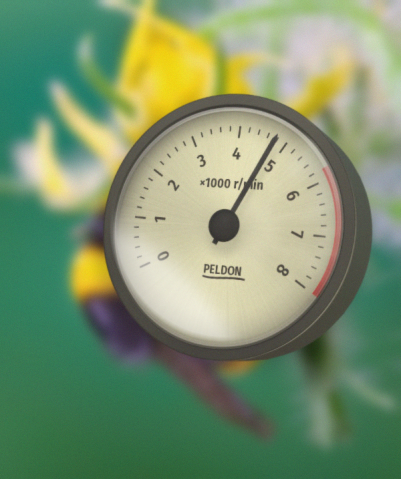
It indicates 4800rpm
